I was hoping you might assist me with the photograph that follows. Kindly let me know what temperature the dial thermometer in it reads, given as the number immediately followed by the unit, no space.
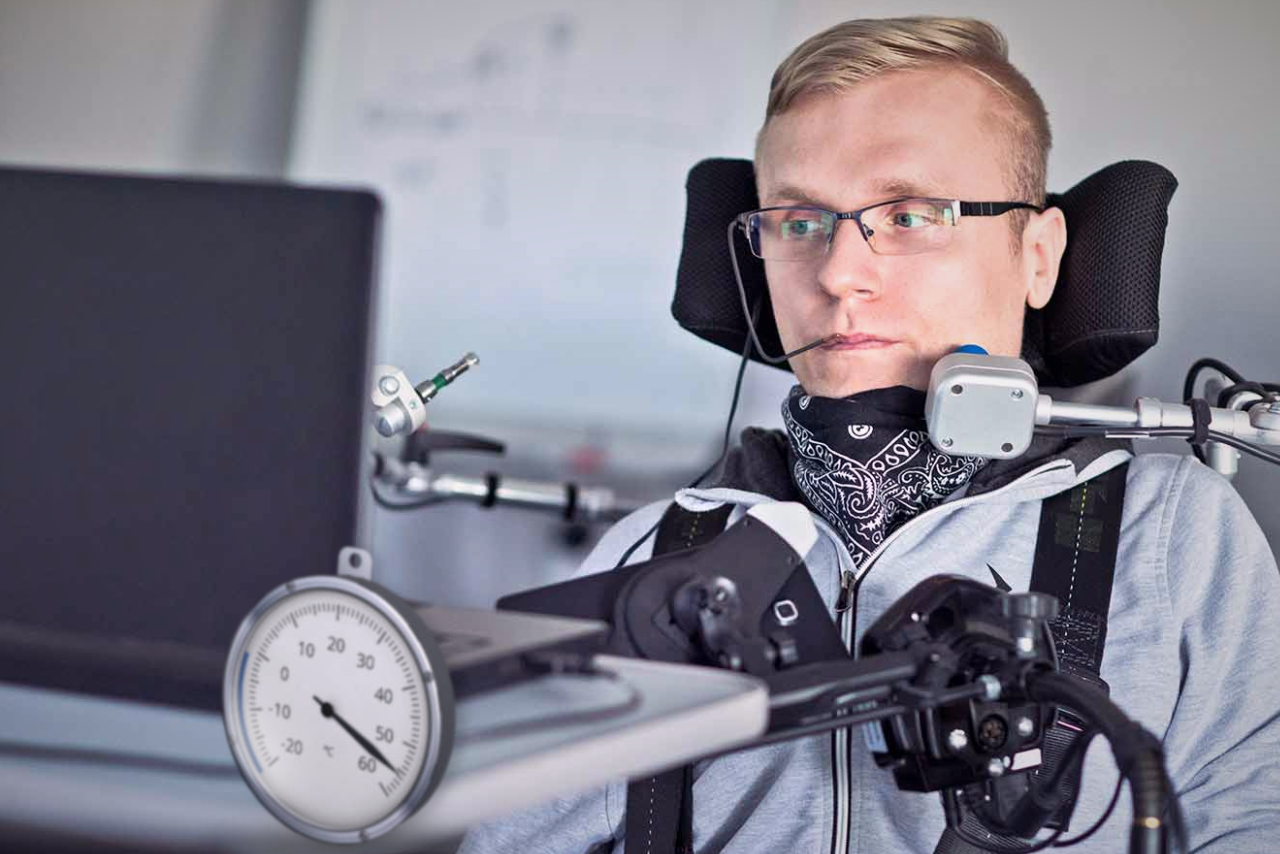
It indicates 55°C
